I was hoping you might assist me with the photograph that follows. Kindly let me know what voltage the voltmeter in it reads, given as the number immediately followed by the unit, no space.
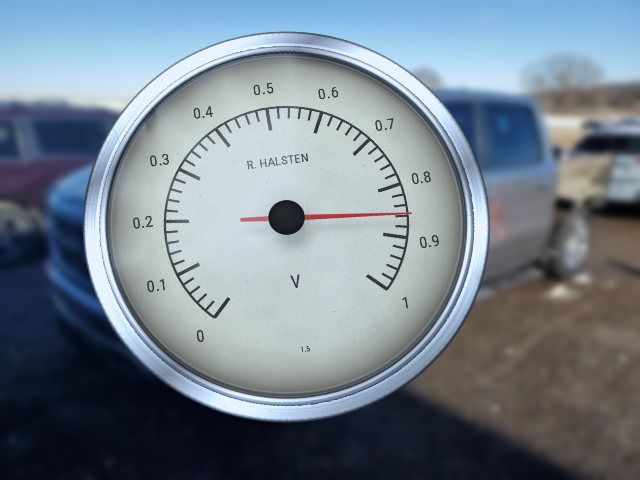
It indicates 0.86V
